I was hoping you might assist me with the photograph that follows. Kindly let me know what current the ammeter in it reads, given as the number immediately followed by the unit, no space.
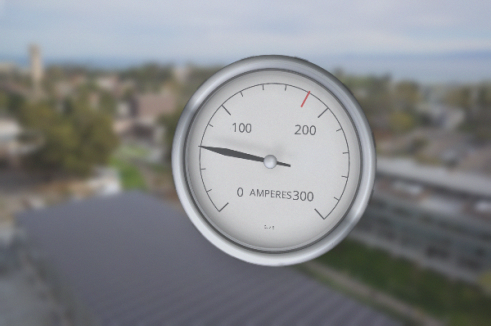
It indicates 60A
